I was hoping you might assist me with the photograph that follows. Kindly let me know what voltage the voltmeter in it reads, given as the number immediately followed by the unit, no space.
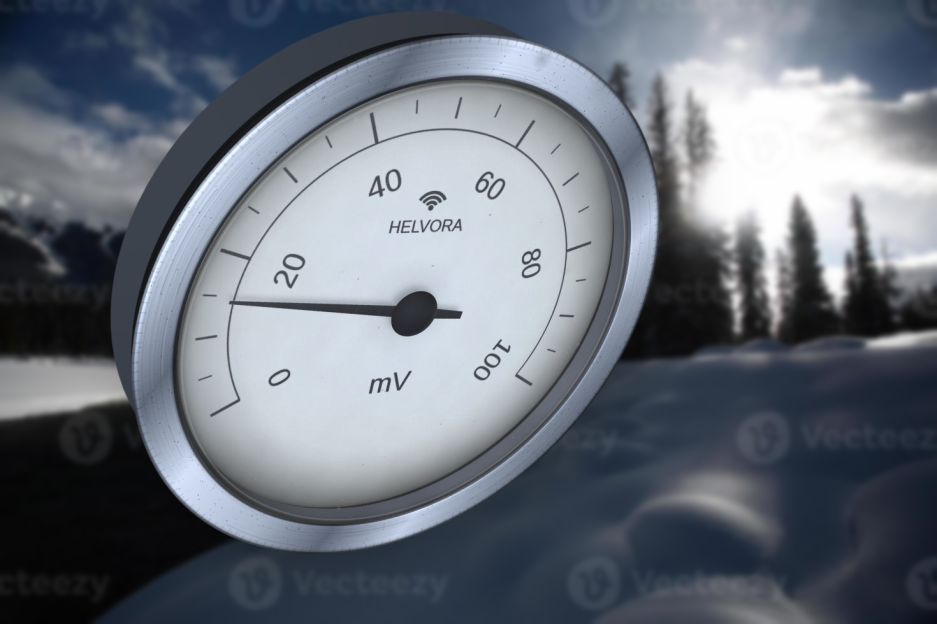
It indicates 15mV
